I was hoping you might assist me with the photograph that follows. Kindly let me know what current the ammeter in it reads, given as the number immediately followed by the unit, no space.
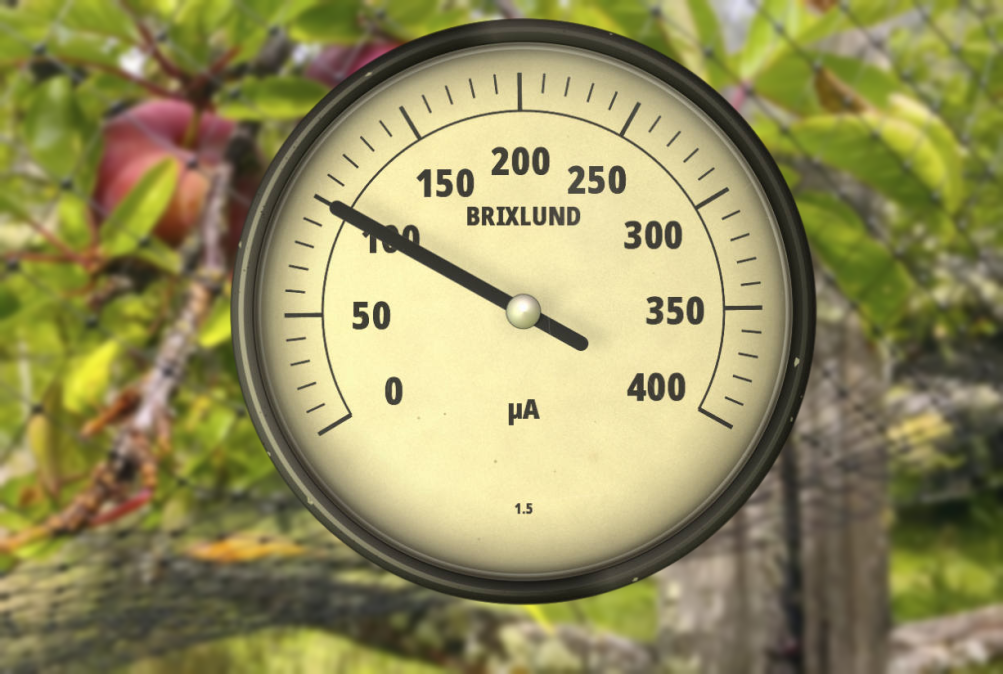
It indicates 100µA
